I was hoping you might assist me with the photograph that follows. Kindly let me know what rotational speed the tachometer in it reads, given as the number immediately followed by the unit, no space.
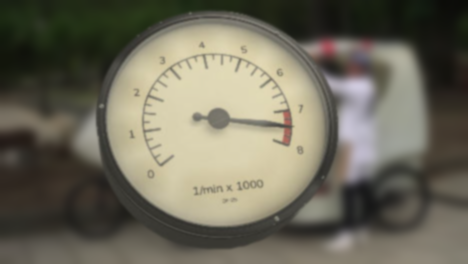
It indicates 7500rpm
